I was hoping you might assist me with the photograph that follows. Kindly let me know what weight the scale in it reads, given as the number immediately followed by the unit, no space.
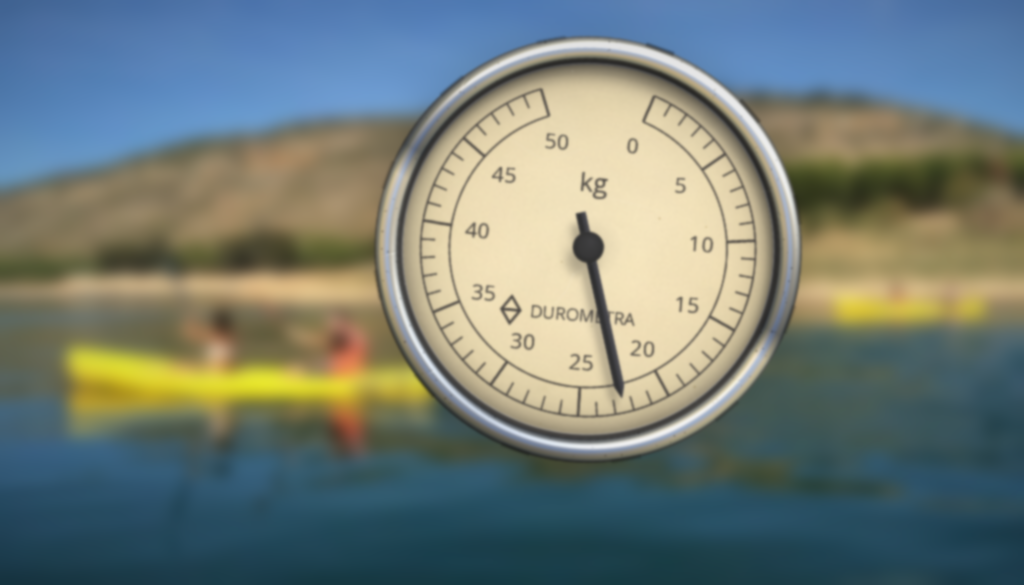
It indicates 22.5kg
